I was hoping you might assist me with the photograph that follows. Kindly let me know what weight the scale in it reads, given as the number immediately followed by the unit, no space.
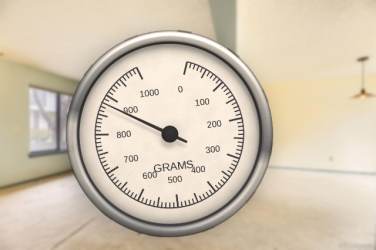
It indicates 880g
